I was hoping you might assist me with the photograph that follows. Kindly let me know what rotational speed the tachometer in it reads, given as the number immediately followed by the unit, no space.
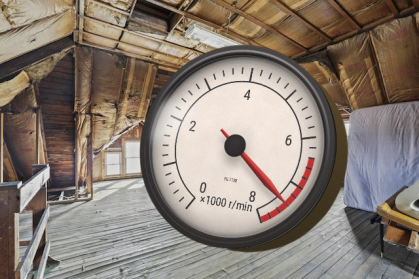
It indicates 7400rpm
